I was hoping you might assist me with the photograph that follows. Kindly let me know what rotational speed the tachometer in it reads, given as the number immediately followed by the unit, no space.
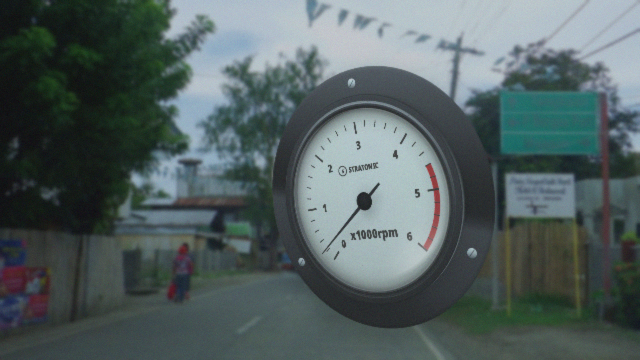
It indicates 200rpm
